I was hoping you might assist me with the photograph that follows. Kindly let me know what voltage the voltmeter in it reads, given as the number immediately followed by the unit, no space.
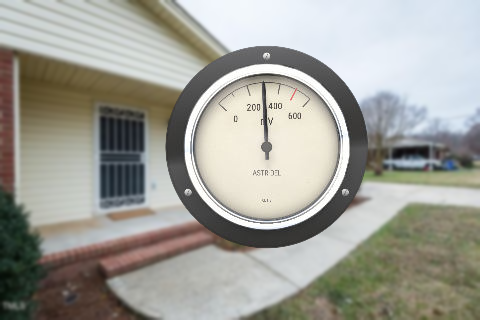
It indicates 300mV
